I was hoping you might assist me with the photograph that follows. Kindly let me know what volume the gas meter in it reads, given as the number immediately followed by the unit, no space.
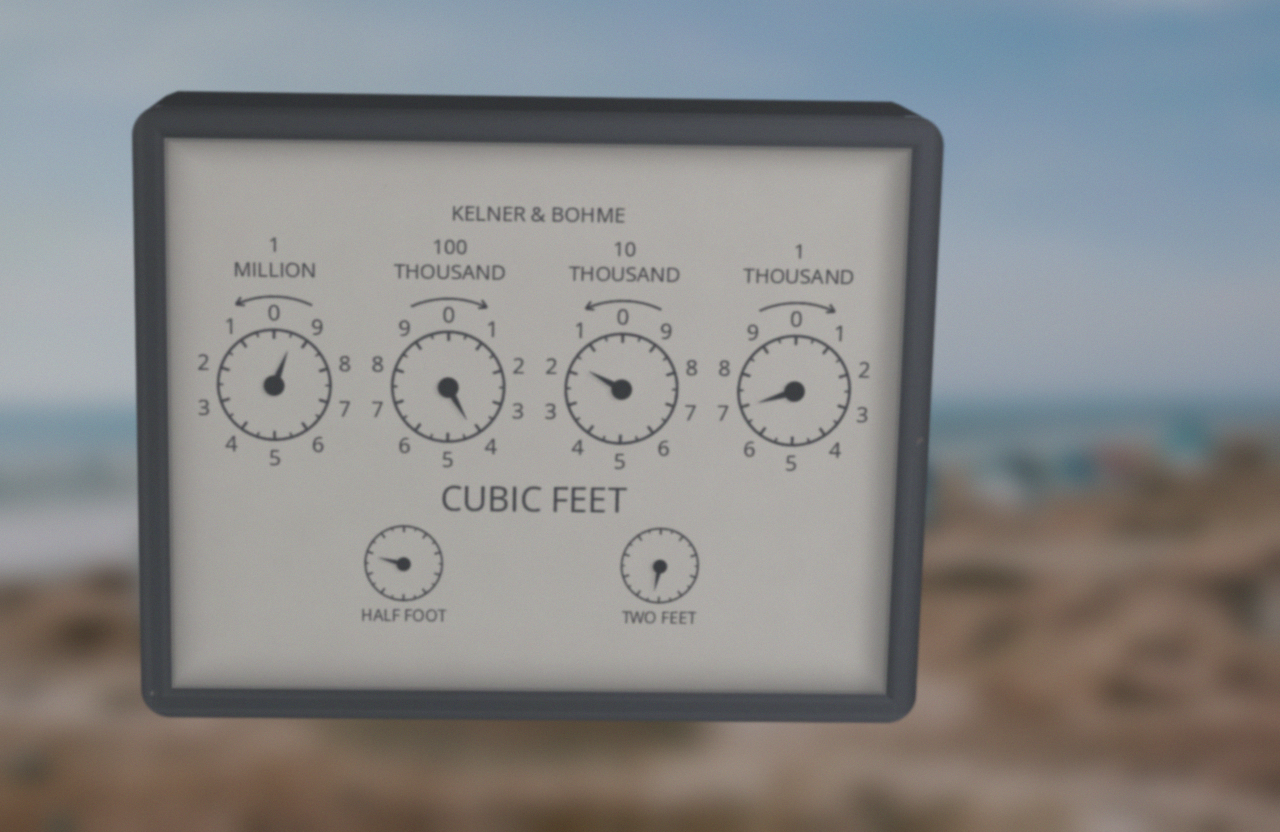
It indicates 941700ft³
